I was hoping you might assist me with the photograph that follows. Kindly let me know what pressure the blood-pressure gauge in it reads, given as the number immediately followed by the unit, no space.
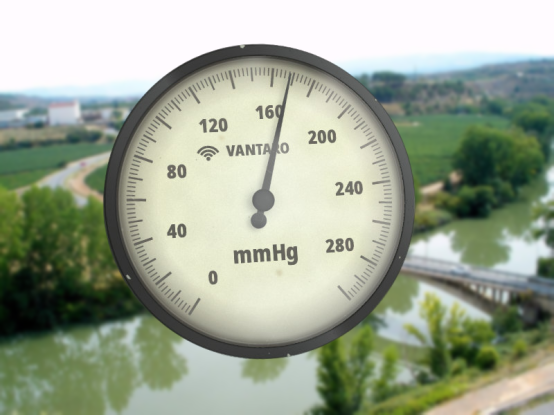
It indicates 168mmHg
